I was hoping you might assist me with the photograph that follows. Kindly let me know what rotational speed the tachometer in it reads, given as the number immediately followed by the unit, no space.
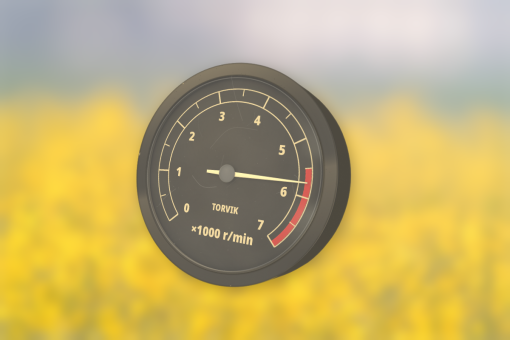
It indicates 5750rpm
